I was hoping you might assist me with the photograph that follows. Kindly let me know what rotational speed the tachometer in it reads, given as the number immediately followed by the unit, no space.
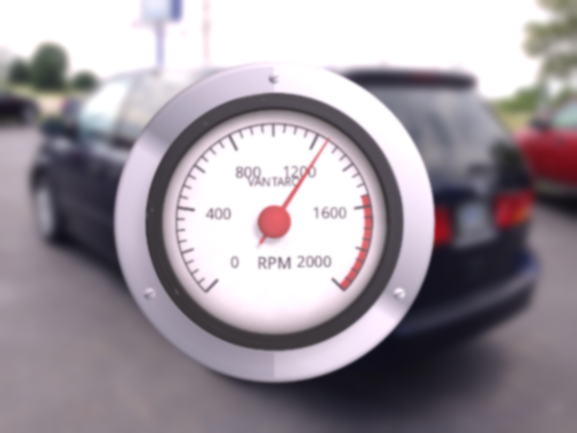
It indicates 1250rpm
